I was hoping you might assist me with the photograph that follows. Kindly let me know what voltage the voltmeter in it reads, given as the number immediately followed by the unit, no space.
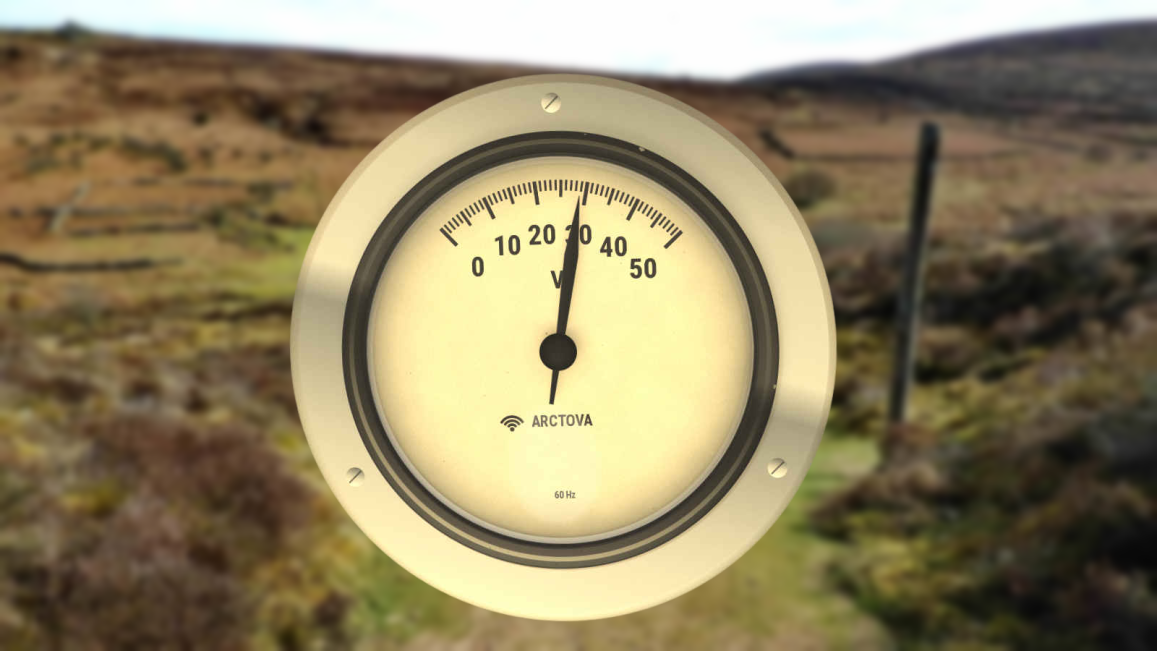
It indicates 29V
